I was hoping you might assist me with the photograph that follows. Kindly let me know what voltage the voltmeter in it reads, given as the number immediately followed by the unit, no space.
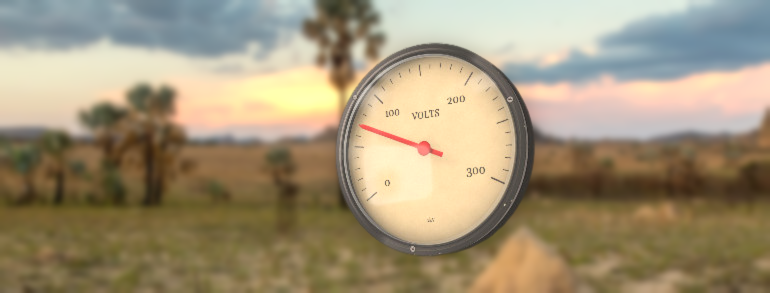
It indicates 70V
